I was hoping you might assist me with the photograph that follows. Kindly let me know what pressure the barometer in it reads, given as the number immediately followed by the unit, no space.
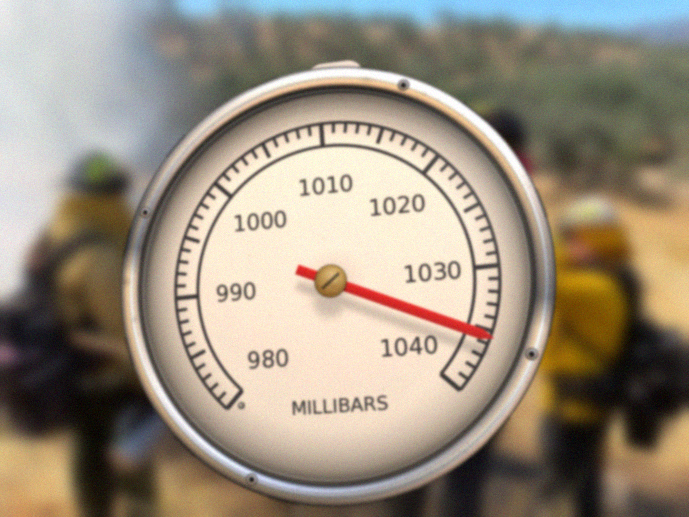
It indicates 1035.5mbar
